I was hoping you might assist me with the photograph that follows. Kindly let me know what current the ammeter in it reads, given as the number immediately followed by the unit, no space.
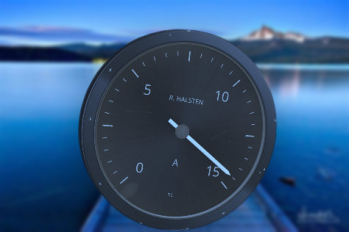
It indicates 14.5A
